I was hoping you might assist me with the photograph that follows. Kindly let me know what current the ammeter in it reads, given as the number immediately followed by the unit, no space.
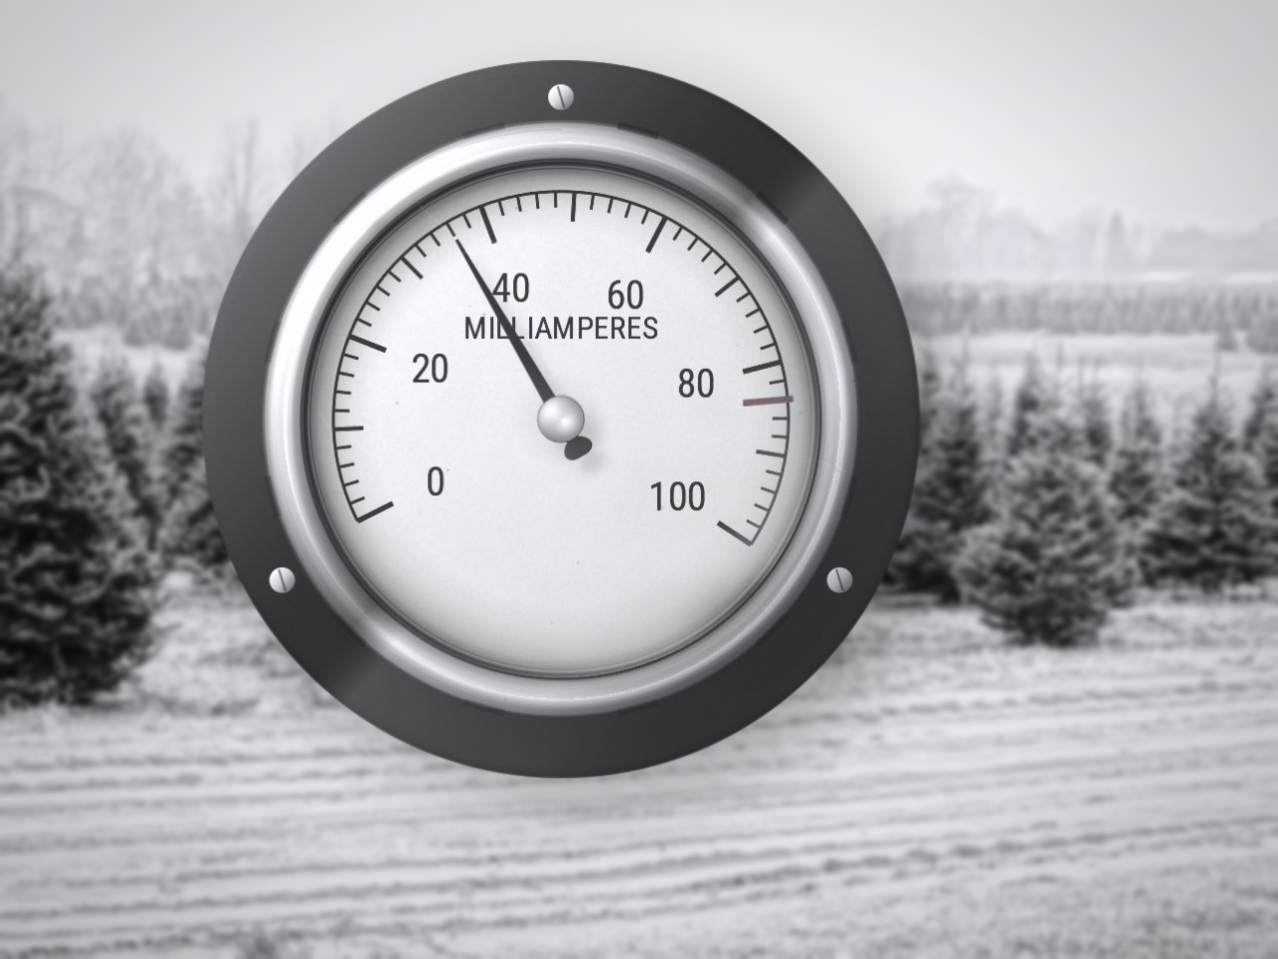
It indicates 36mA
